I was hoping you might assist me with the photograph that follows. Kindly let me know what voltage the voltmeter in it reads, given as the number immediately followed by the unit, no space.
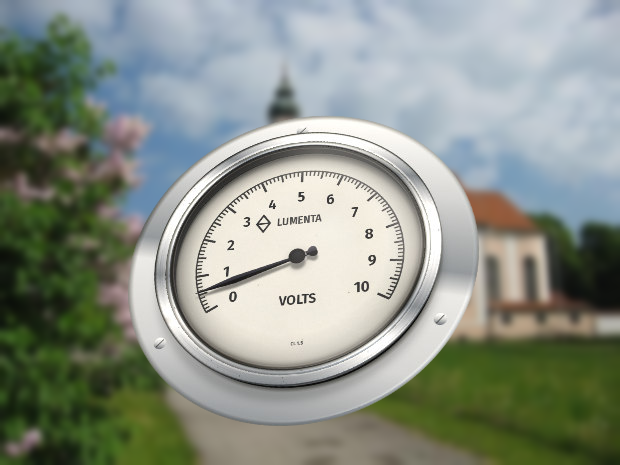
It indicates 0.5V
